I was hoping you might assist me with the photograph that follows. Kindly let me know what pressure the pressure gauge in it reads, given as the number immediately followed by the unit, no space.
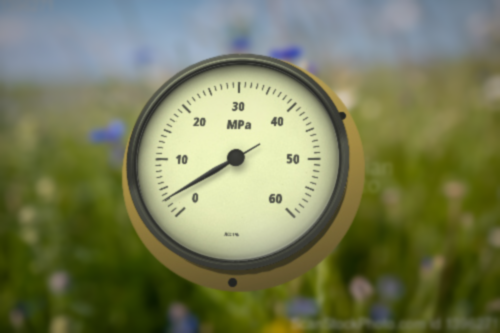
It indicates 3MPa
